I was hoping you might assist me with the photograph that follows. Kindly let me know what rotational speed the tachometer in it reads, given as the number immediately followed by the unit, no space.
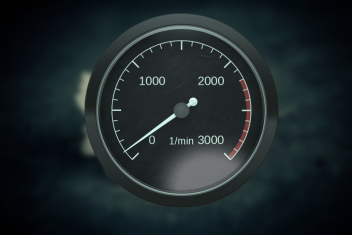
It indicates 100rpm
